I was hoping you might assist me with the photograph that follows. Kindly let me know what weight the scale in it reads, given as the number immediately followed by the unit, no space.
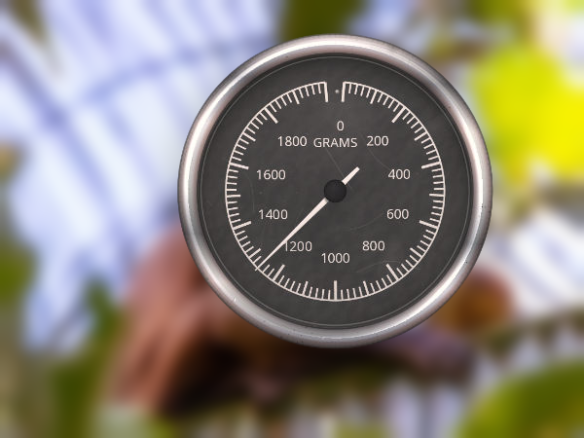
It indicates 1260g
